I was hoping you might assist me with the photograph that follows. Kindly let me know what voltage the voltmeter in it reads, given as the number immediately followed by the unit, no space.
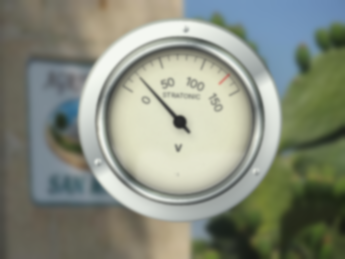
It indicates 20V
